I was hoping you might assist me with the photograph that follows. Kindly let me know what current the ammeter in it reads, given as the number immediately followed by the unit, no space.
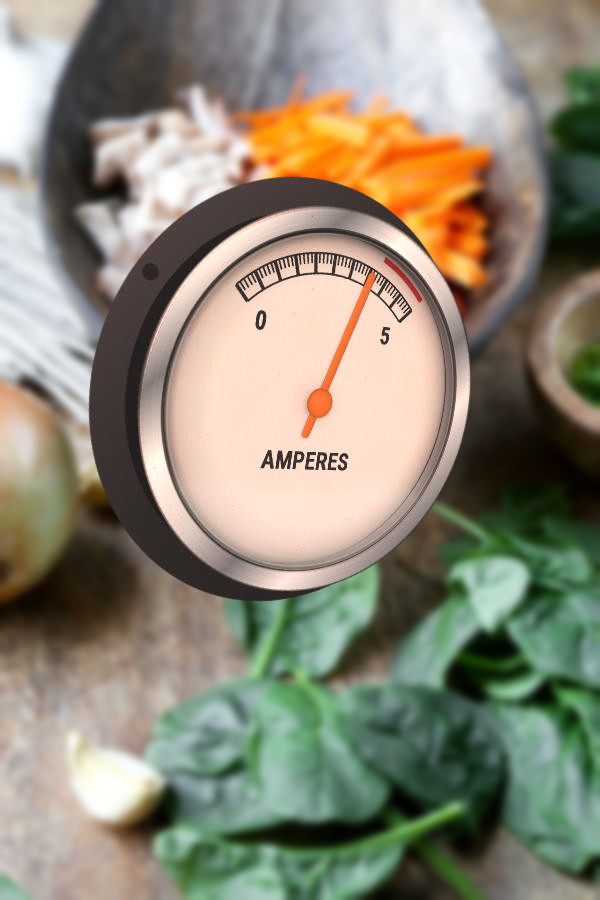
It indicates 3.5A
